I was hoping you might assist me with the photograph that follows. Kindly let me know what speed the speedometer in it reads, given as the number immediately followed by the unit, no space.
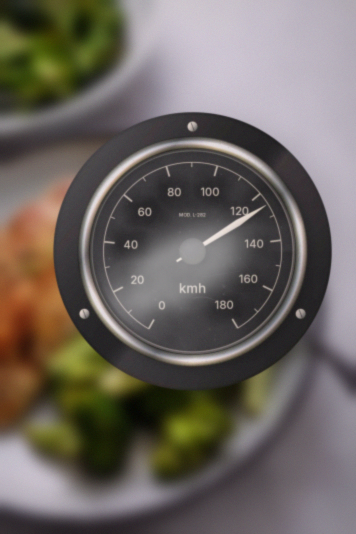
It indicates 125km/h
